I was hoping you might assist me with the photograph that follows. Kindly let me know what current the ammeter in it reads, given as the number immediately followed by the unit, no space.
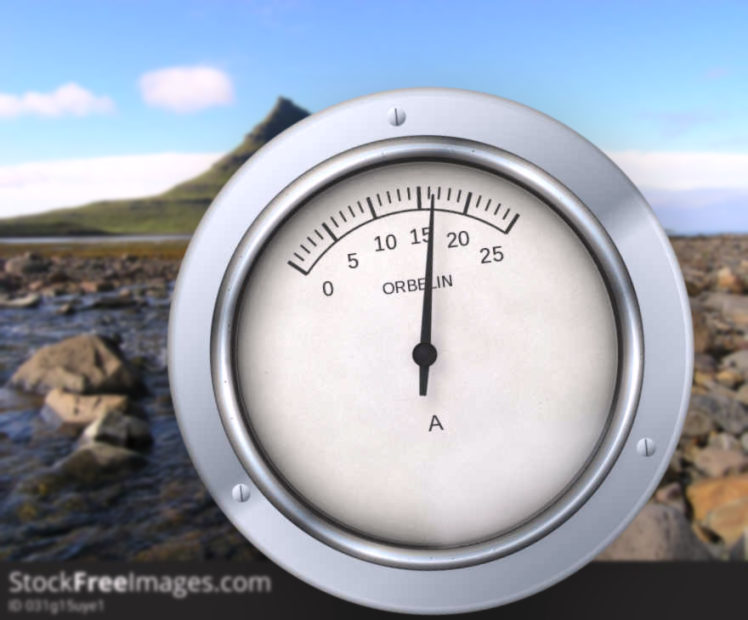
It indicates 16.5A
